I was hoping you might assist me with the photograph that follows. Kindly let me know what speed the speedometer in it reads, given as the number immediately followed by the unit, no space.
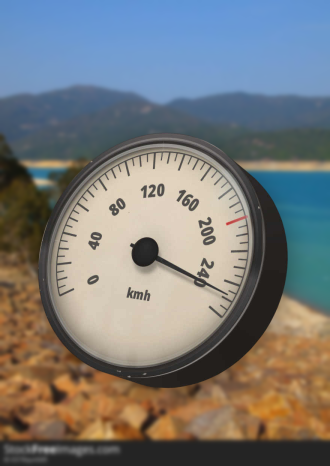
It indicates 247.5km/h
